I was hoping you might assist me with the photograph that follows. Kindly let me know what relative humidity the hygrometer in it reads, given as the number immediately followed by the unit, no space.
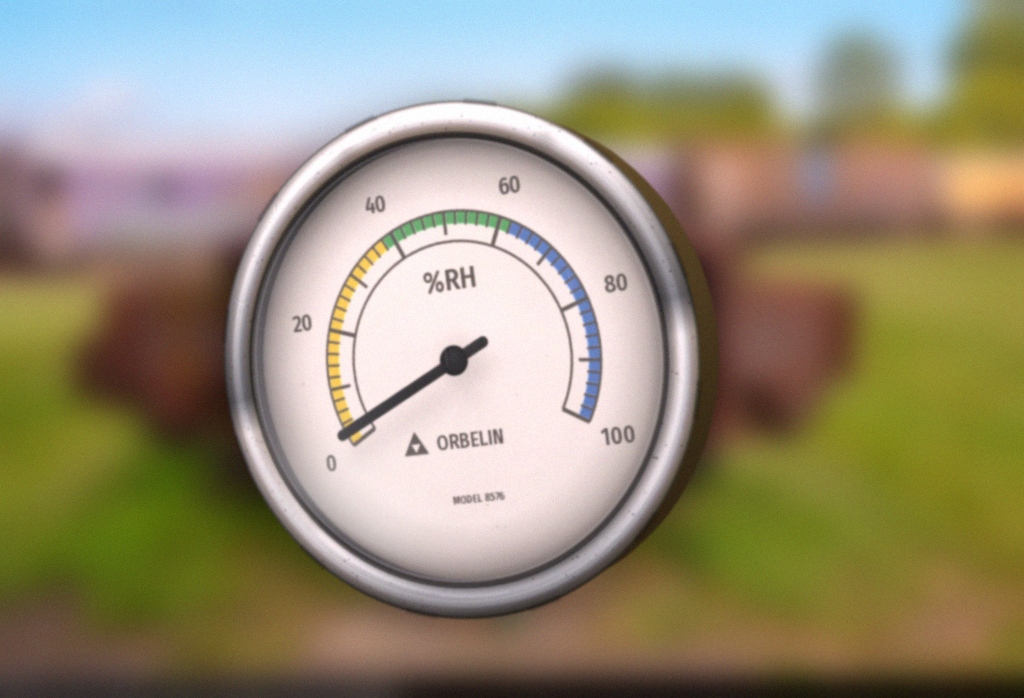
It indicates 2%
